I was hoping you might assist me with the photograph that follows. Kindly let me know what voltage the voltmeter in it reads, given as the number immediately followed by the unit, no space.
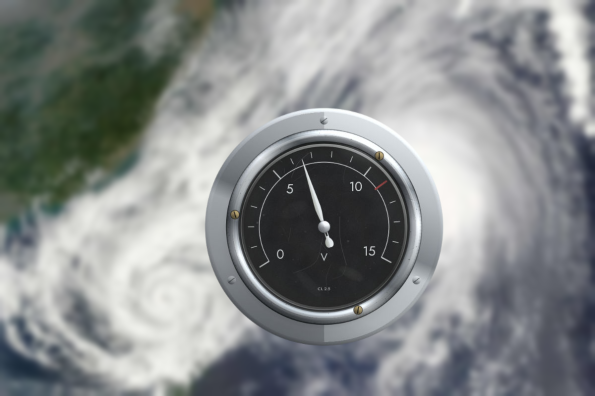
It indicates 6.5V
